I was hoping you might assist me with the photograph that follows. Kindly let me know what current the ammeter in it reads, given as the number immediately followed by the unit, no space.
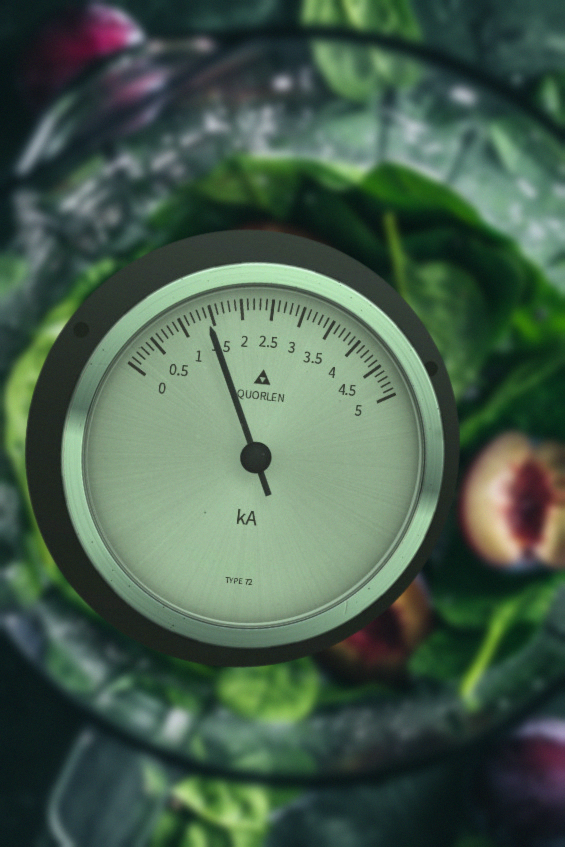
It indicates 1.4kA
